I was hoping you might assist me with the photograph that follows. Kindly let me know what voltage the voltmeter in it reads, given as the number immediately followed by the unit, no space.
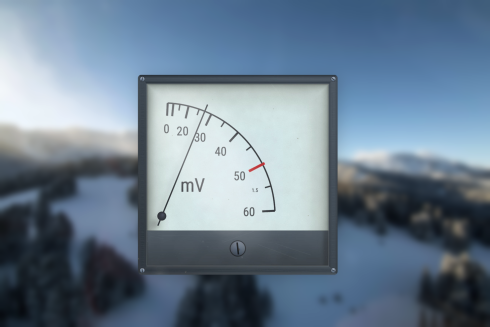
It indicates 27.5mV
